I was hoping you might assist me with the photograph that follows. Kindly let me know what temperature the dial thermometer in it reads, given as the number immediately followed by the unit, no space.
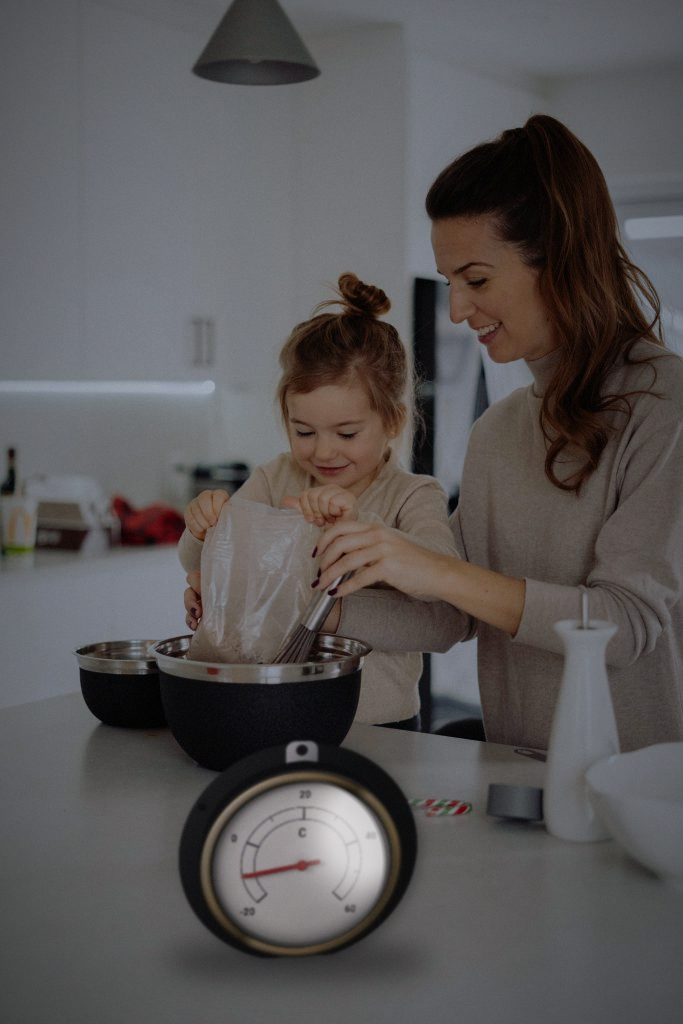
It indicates -10°C
